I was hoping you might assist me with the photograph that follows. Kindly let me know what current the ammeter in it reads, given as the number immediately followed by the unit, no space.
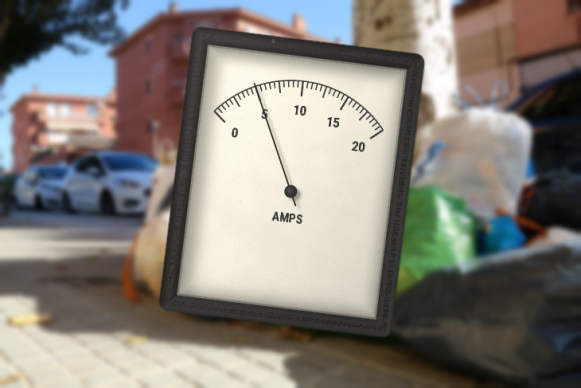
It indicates 5A
